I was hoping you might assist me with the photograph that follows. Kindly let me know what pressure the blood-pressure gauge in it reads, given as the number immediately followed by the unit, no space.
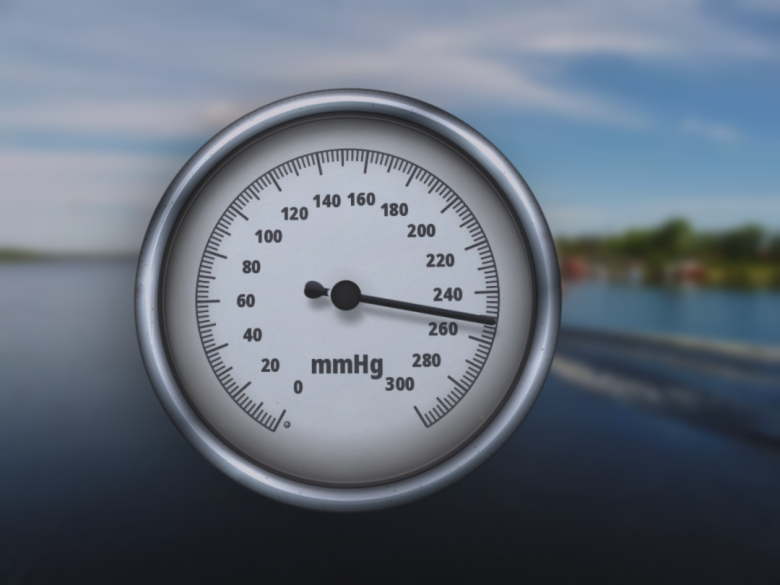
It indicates 252mmHg
